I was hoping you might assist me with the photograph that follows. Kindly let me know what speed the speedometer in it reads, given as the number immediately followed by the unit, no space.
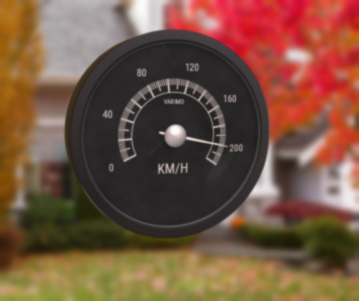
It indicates 200km/h
